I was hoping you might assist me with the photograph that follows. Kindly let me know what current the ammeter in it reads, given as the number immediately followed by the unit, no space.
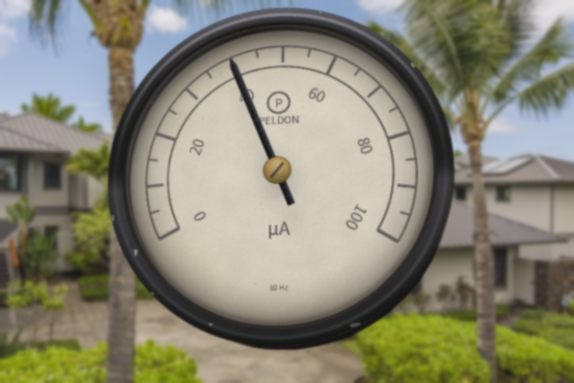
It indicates 40µA
